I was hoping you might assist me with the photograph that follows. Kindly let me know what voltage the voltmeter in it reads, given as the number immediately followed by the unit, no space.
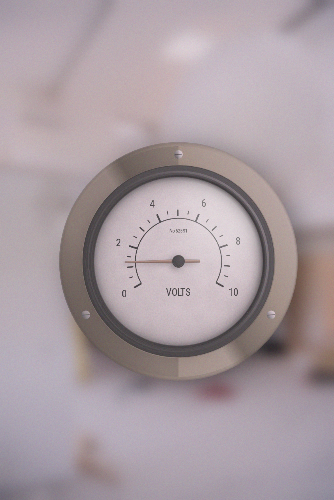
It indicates 1.25V
